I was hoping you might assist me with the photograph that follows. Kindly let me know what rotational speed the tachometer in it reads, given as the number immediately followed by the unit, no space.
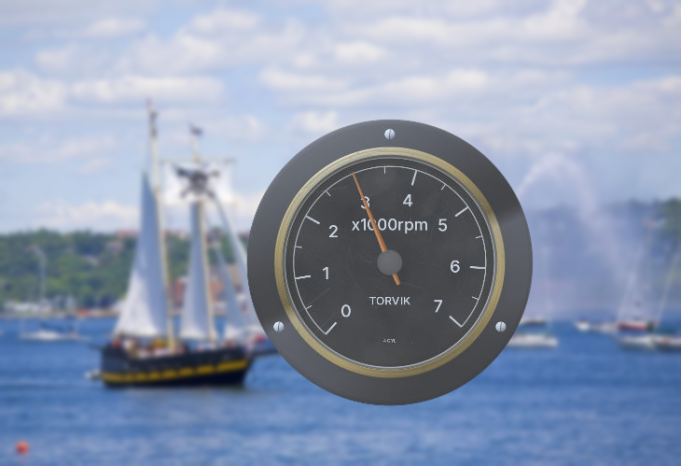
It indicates 3000rpm
